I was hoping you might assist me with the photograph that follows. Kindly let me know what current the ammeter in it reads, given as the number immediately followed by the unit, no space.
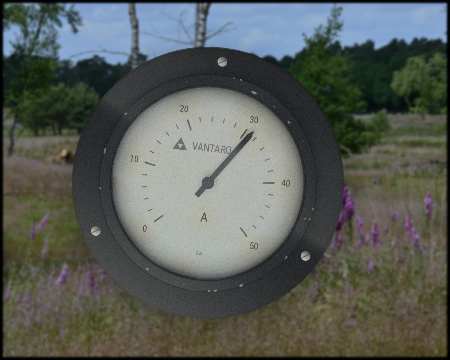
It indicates 31A
